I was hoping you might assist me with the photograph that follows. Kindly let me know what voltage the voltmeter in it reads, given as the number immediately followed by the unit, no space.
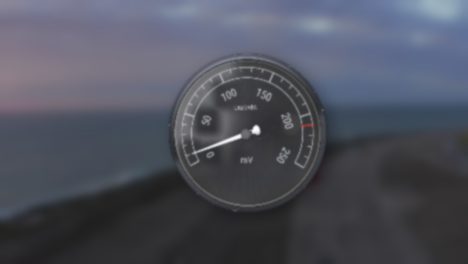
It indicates 10mV
